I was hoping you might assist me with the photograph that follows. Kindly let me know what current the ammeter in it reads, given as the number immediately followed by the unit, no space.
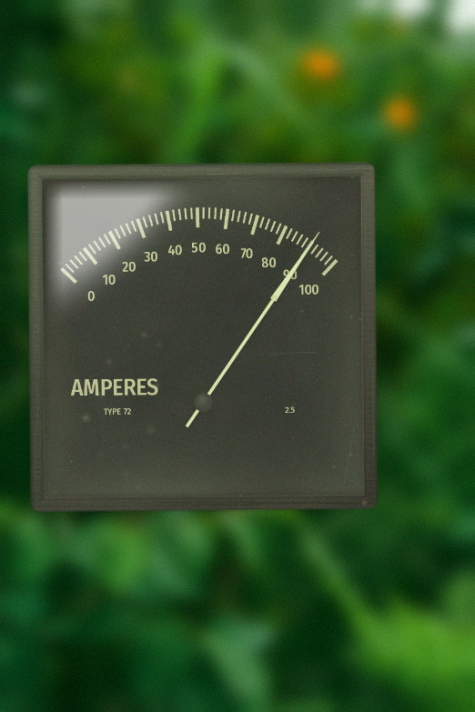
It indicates 90A
